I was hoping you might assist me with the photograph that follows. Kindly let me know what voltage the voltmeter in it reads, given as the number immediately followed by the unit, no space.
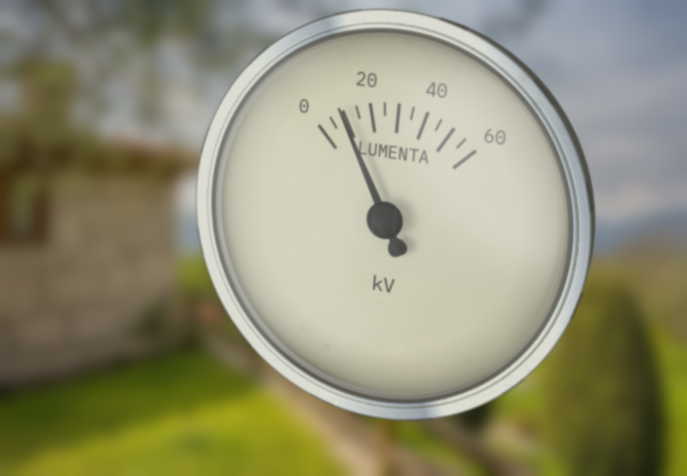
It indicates 10kV
